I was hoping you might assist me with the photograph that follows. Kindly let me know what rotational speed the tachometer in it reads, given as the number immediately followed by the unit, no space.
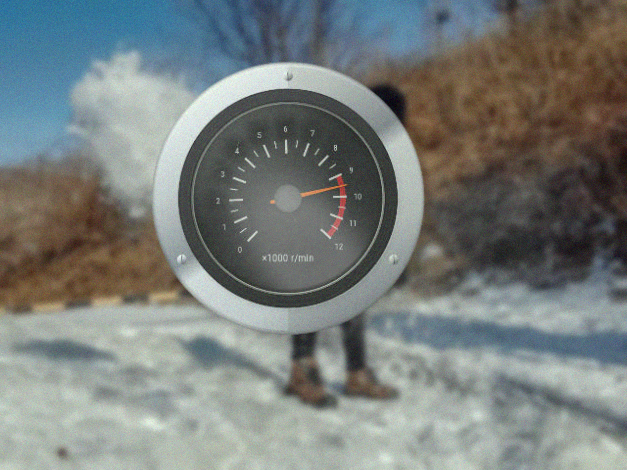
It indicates 9500rpm
